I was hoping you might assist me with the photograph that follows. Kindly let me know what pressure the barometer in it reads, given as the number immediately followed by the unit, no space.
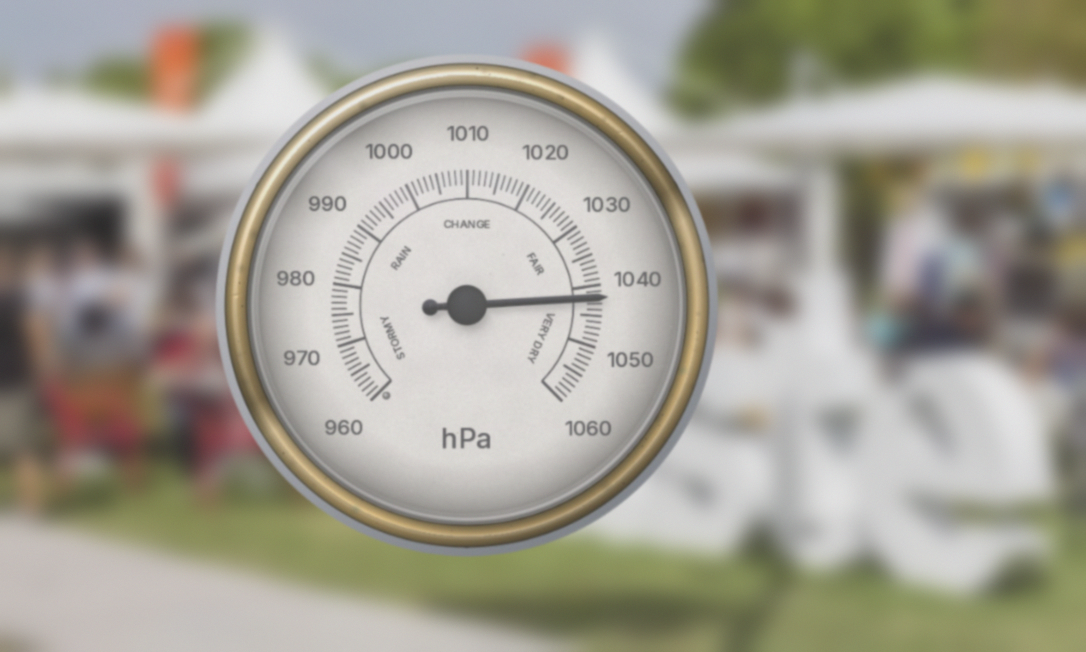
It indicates 1042hPa
